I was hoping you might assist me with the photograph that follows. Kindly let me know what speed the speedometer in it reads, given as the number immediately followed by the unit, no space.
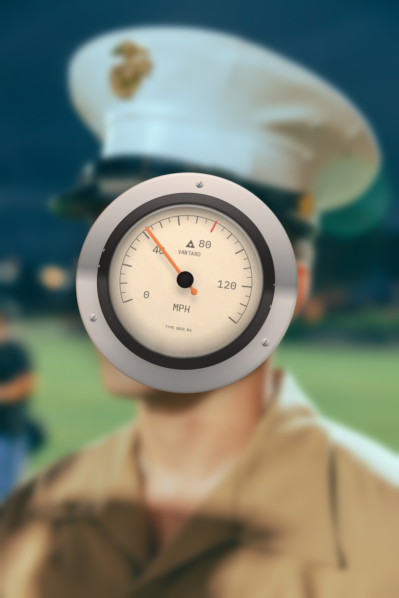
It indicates 42.5mph
